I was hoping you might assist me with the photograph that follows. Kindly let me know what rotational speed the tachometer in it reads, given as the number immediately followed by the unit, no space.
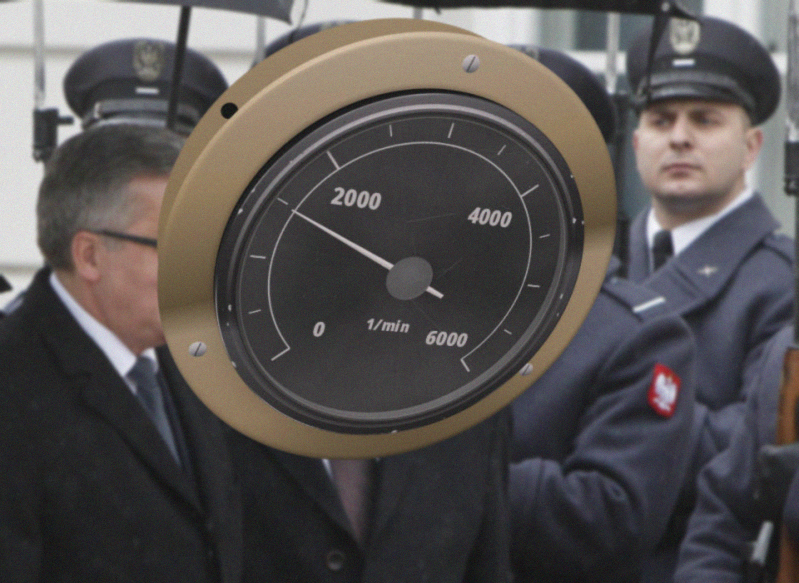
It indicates 1500rpm
